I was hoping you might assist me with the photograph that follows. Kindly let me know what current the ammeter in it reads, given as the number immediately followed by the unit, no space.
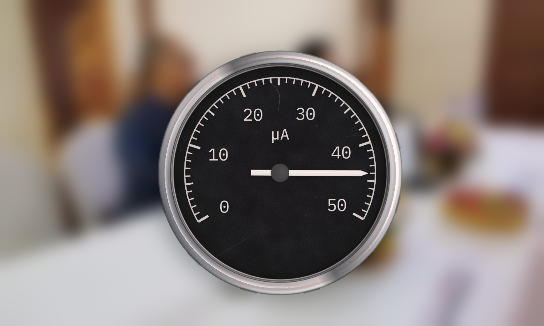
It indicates 44µA
